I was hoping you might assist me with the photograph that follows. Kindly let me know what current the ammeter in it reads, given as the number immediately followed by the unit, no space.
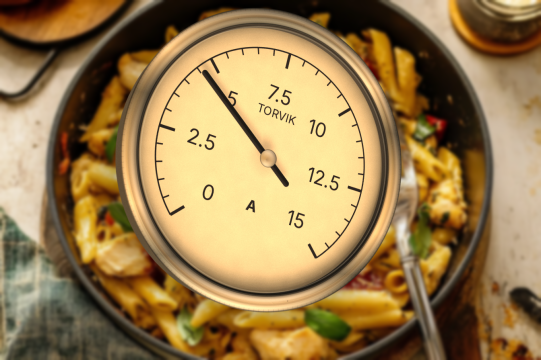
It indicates 4.5A
